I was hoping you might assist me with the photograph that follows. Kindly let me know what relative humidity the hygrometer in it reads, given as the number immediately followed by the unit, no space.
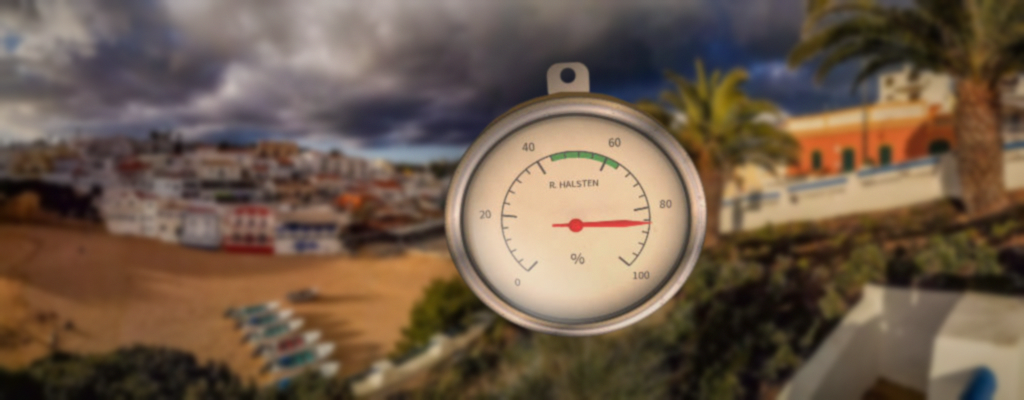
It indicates 84%
